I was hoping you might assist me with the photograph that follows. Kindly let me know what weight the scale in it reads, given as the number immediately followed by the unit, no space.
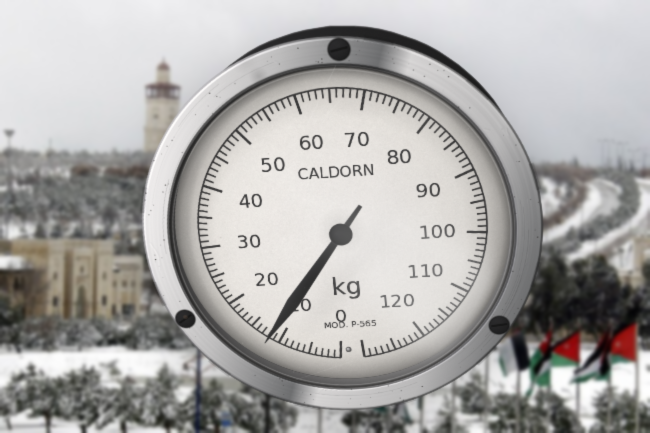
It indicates 12kg
